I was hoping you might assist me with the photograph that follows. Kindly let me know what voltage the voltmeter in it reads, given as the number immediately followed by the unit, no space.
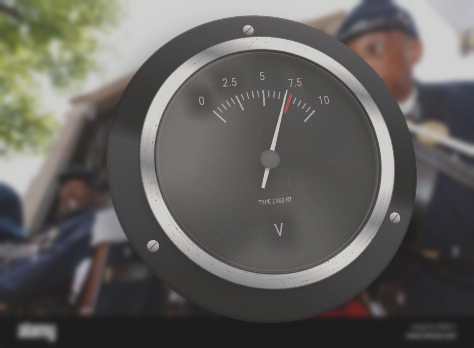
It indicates 7V
